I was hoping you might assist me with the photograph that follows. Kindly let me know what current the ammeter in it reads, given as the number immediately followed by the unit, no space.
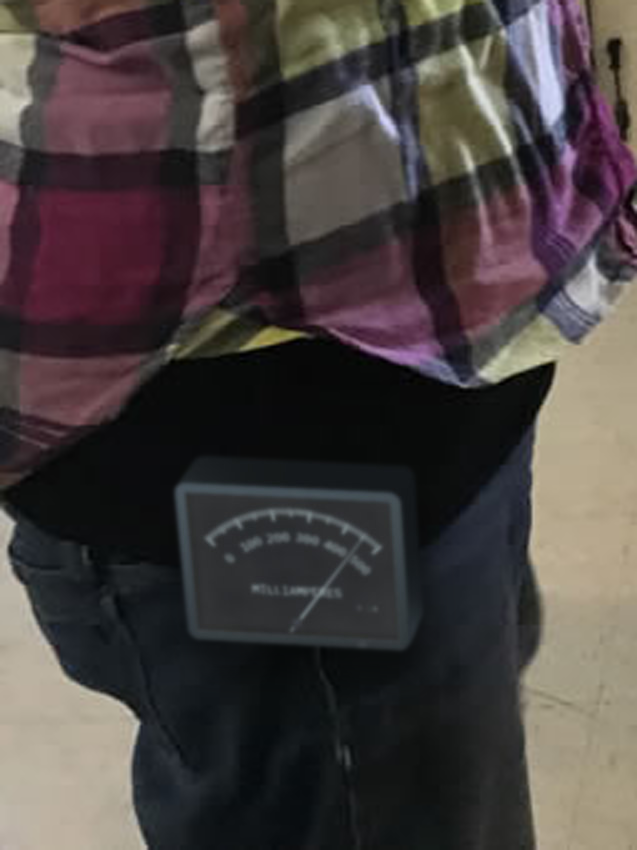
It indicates 450mA
